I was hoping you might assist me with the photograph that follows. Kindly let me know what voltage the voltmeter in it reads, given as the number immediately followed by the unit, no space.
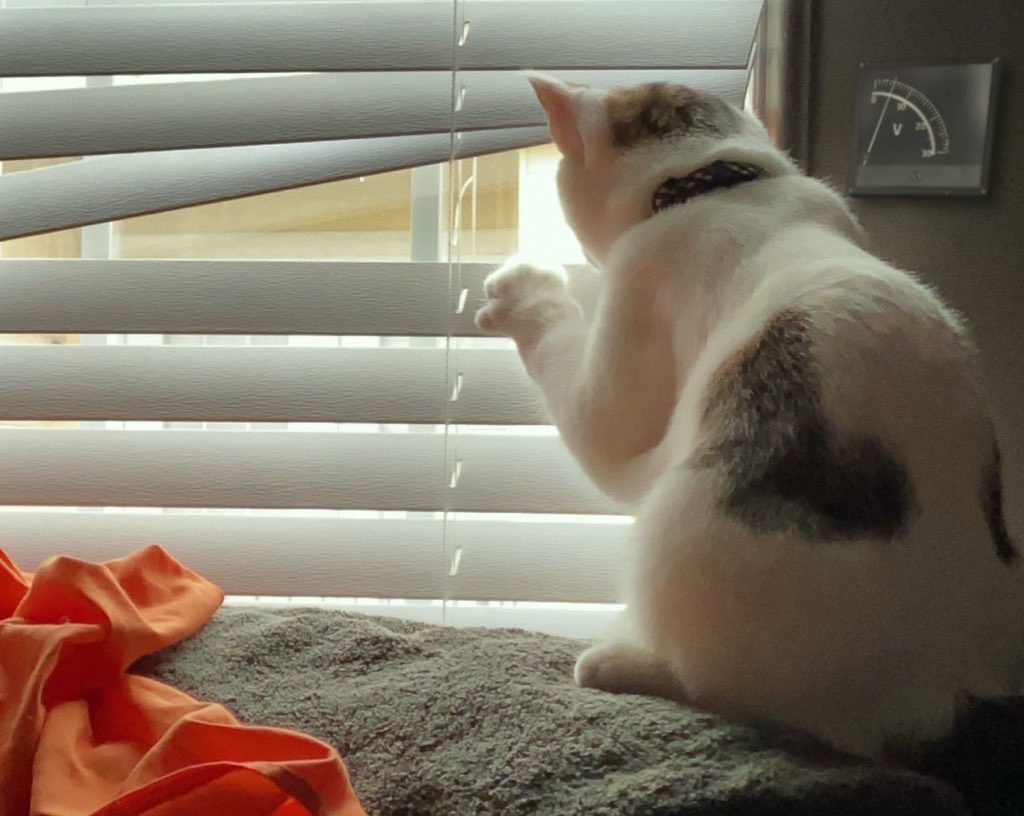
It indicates 5V
